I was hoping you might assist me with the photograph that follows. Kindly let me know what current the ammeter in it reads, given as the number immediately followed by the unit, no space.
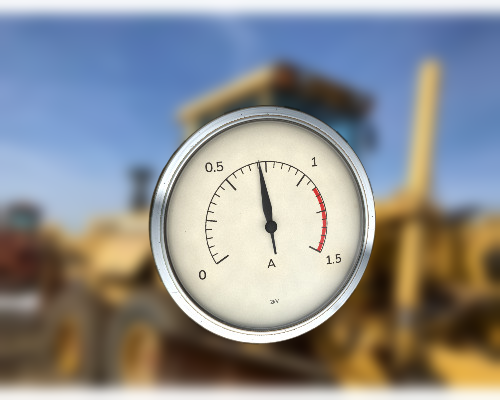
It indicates 0.7A
